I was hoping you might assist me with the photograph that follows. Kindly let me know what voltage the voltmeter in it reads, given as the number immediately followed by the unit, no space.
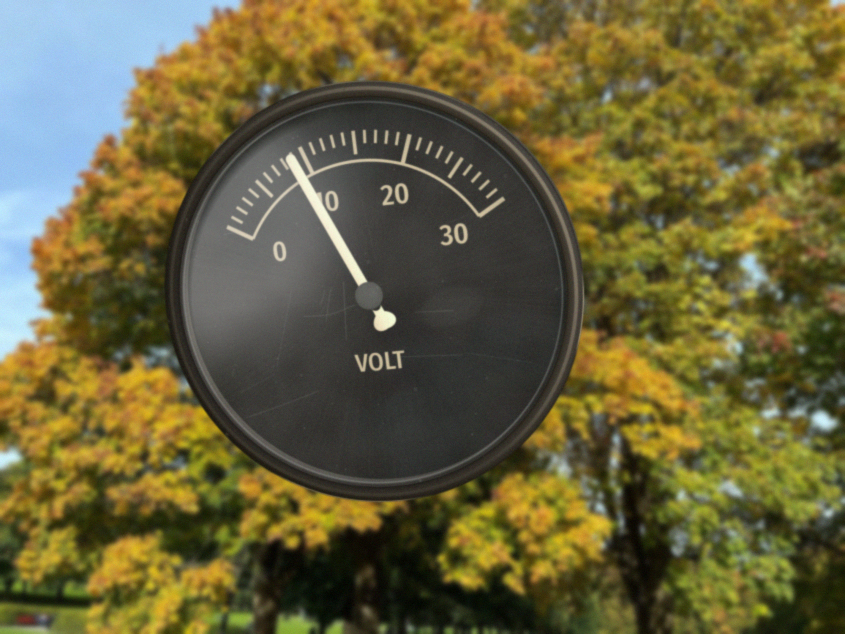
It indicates 9V
